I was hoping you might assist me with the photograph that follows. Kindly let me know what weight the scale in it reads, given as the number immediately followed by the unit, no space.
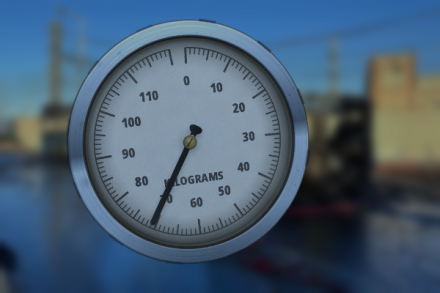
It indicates 71kg
